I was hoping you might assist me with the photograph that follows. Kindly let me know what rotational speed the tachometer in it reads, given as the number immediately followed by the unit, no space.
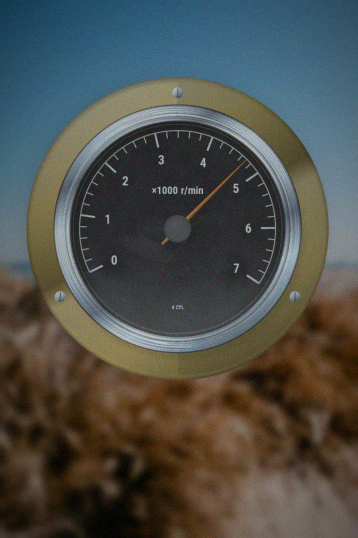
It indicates 4700rpm
